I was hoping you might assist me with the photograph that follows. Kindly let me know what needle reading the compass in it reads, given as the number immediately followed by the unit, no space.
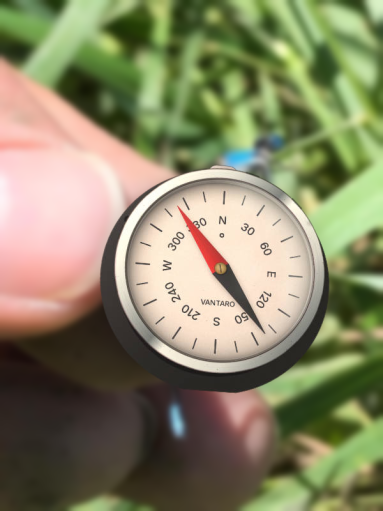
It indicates 322.5°
